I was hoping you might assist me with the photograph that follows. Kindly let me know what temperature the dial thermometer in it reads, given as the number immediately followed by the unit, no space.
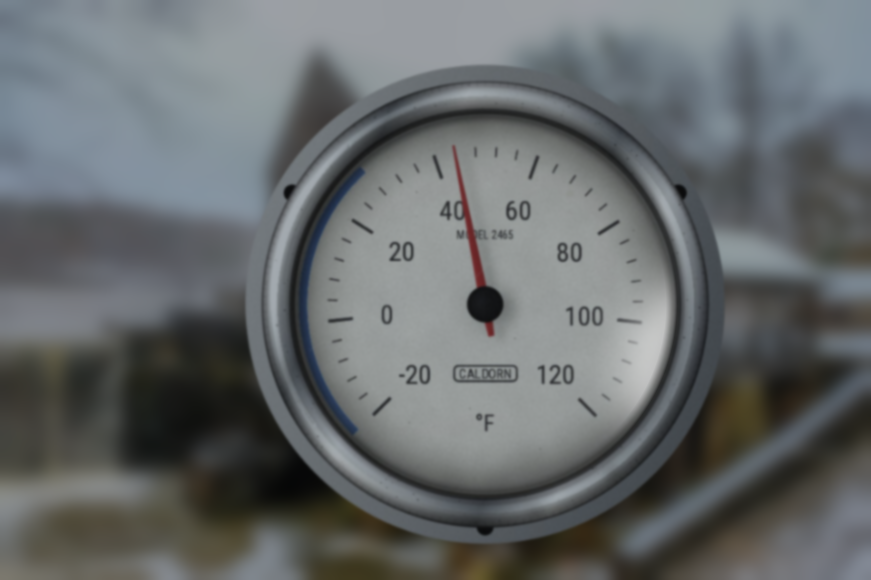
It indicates 44°F
